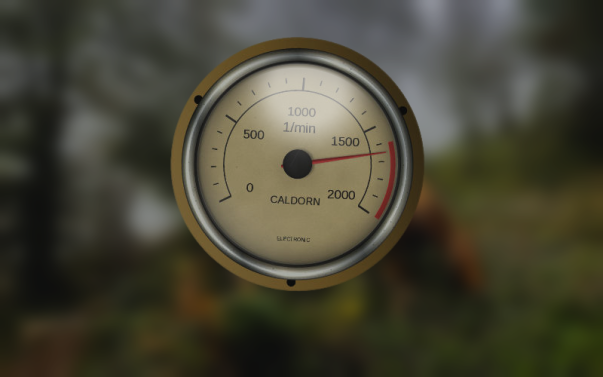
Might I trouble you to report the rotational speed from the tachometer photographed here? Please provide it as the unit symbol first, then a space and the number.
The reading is rpm 1650
